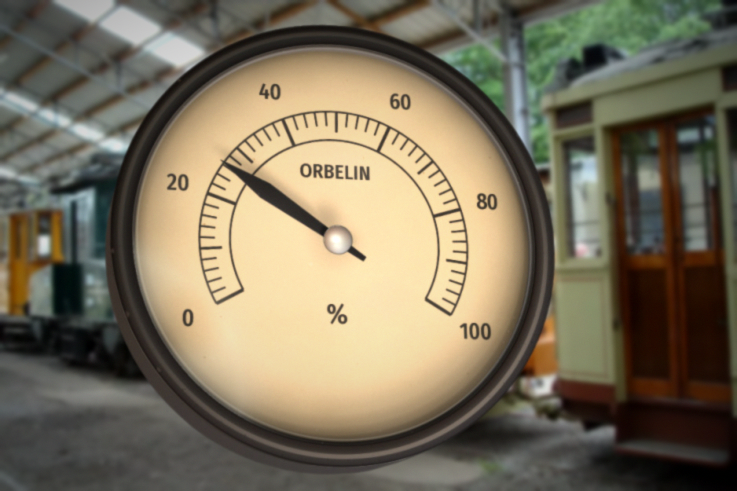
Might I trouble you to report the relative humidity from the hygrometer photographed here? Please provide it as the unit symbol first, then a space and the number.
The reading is % 26
